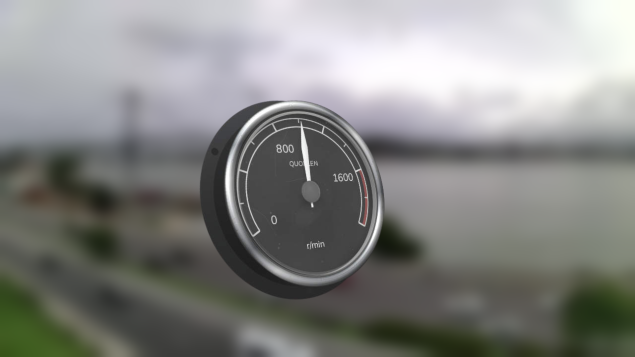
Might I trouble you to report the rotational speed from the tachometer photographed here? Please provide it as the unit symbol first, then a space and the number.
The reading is rpm 1000
